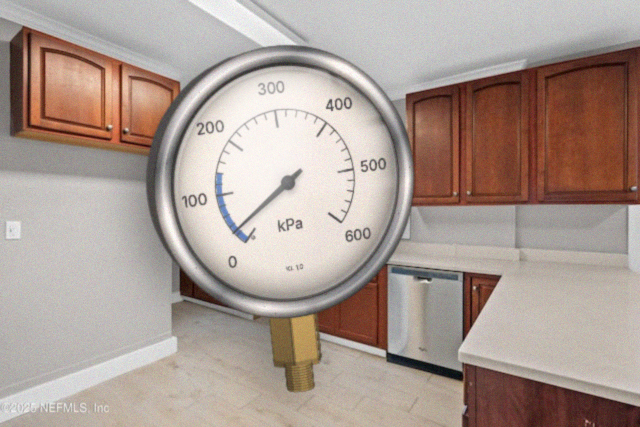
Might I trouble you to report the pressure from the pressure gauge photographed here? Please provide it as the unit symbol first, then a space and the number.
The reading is kPa 30
